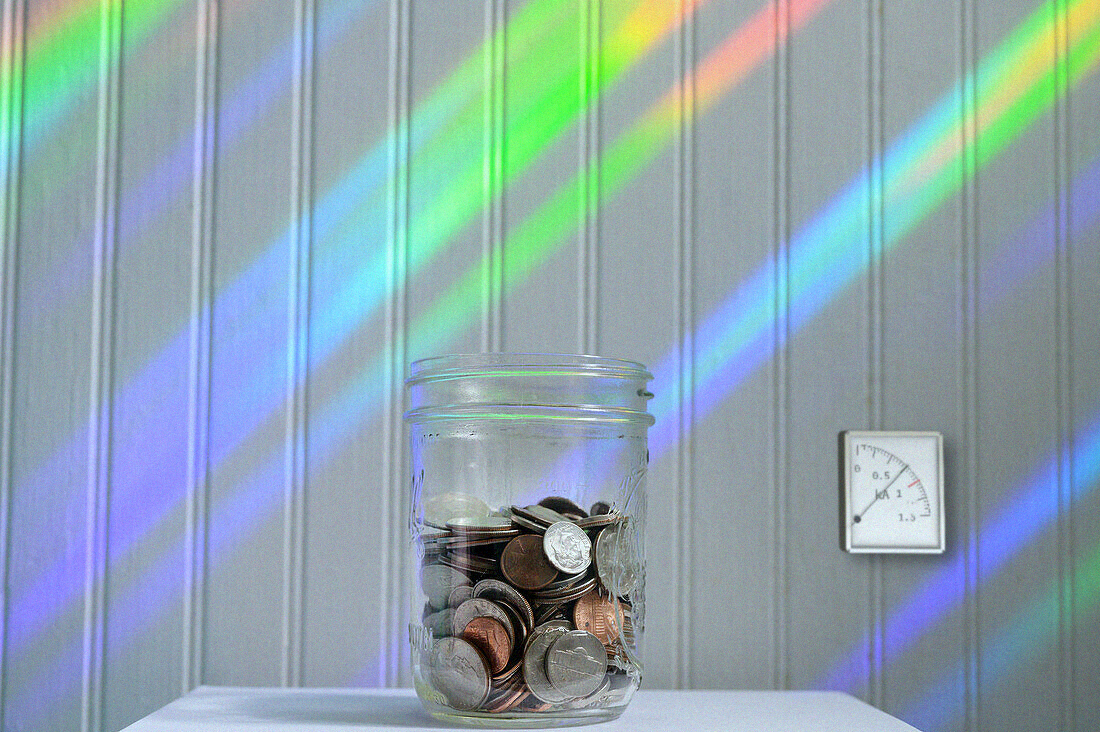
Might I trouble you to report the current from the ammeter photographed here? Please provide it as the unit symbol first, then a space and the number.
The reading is kA 0.75
